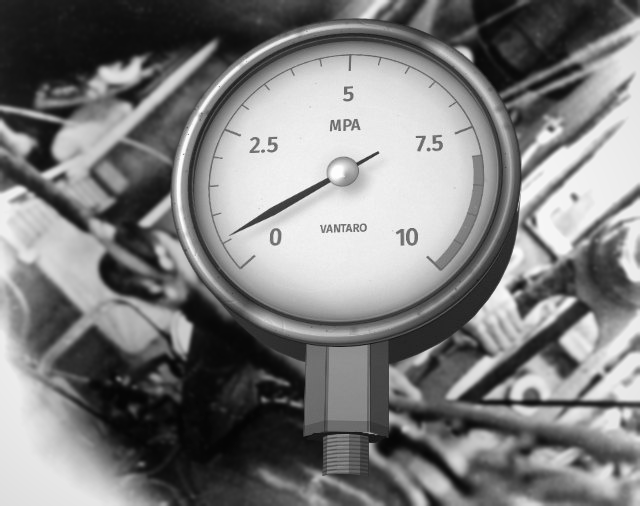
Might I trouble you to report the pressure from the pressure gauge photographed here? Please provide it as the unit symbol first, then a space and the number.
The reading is MPa 0.5
